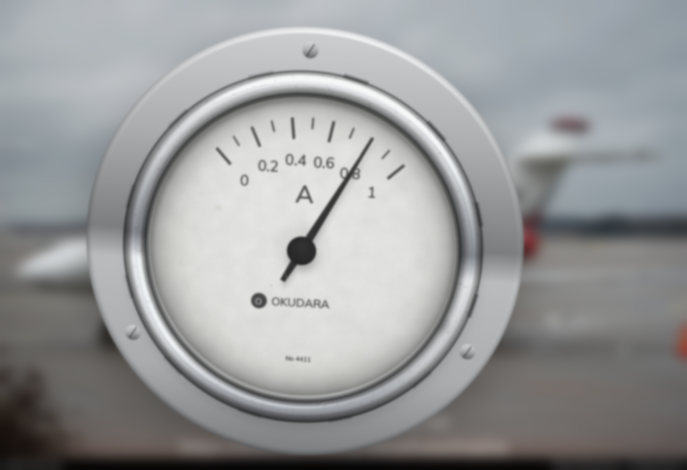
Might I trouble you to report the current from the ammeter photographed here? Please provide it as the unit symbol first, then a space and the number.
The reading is A 0.8
